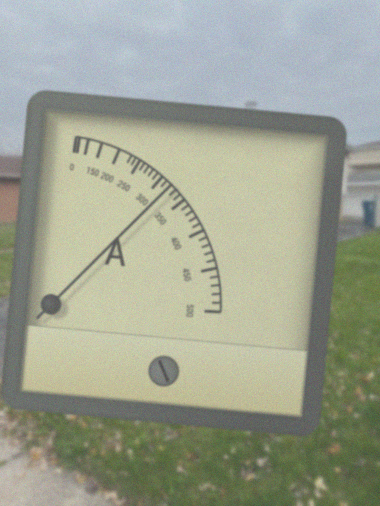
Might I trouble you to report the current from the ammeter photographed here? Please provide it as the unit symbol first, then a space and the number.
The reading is A 320
